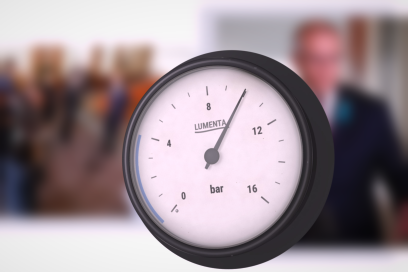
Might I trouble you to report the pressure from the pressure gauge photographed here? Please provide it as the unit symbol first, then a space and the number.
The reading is bar 10
